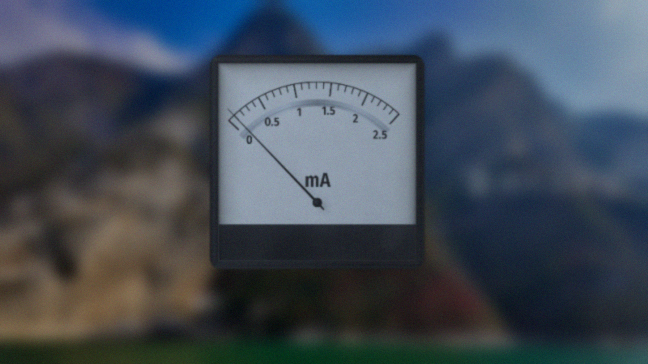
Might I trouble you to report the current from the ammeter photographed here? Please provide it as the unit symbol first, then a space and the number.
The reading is mA 0.1
